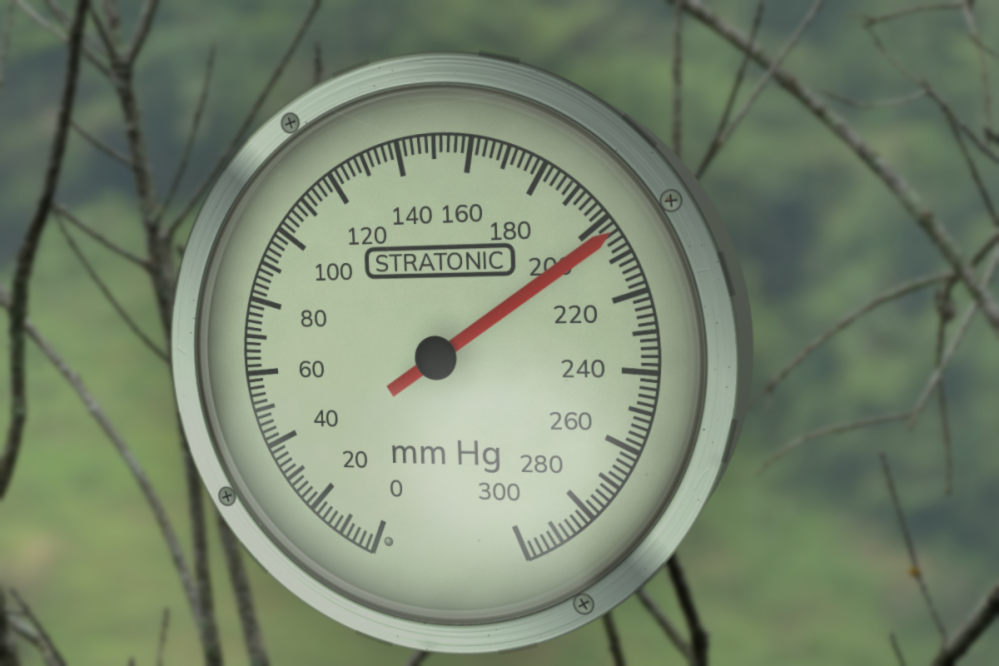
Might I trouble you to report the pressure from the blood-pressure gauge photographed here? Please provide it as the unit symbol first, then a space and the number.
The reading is mmHg 204
